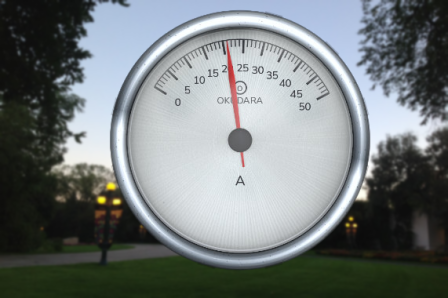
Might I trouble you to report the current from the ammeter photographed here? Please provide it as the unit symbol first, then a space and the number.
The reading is A 21
